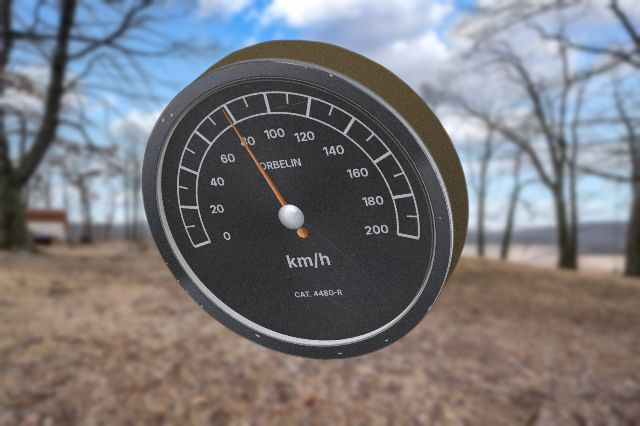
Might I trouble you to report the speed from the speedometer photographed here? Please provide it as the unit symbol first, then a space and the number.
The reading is km/h 80
